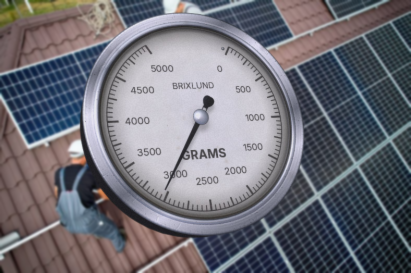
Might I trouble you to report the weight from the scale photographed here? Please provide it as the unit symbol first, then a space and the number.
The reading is g 3050
